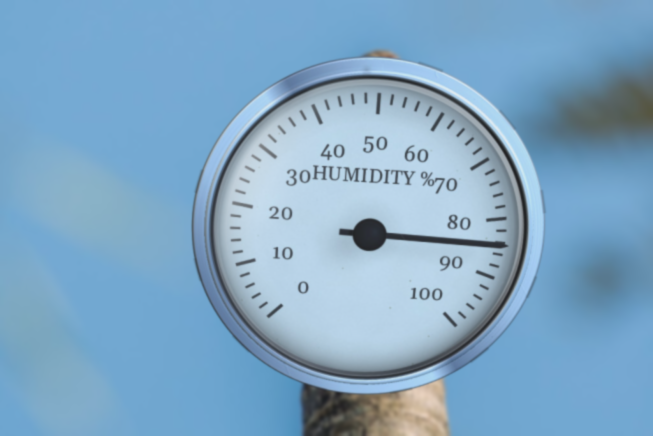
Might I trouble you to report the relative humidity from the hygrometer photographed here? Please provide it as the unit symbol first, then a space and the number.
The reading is % 84
